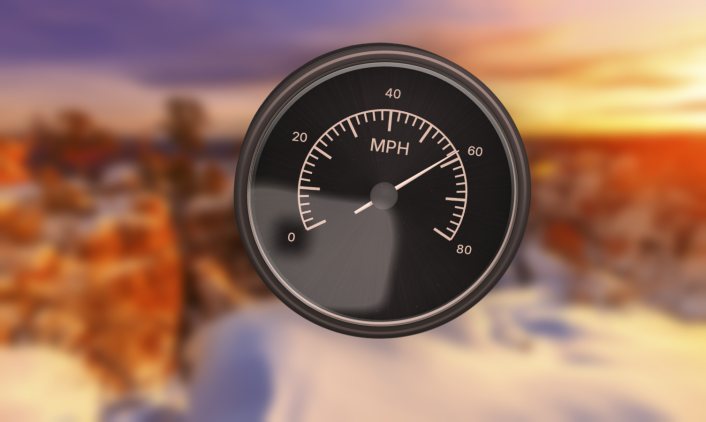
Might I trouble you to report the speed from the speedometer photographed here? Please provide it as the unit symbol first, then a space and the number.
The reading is mph 58
